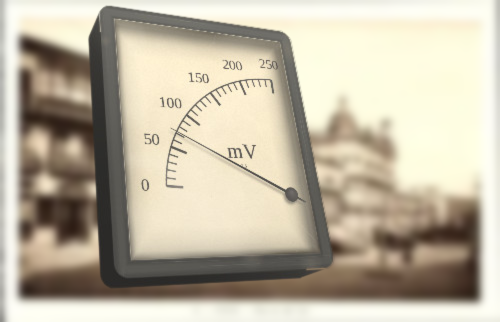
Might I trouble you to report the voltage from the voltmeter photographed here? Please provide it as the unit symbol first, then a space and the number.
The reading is mV 70
